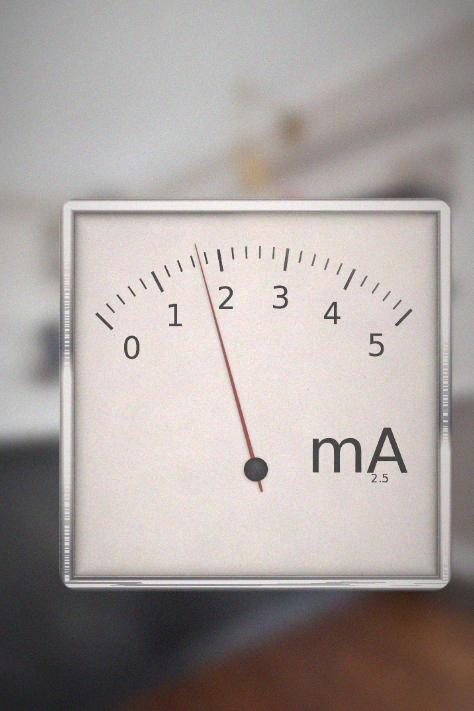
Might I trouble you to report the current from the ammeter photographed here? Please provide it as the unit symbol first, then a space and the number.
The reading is mA 1.7
